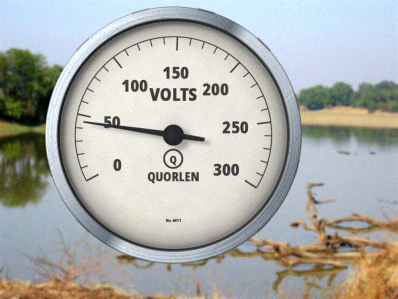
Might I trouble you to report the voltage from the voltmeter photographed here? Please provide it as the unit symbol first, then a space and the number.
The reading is V 45
